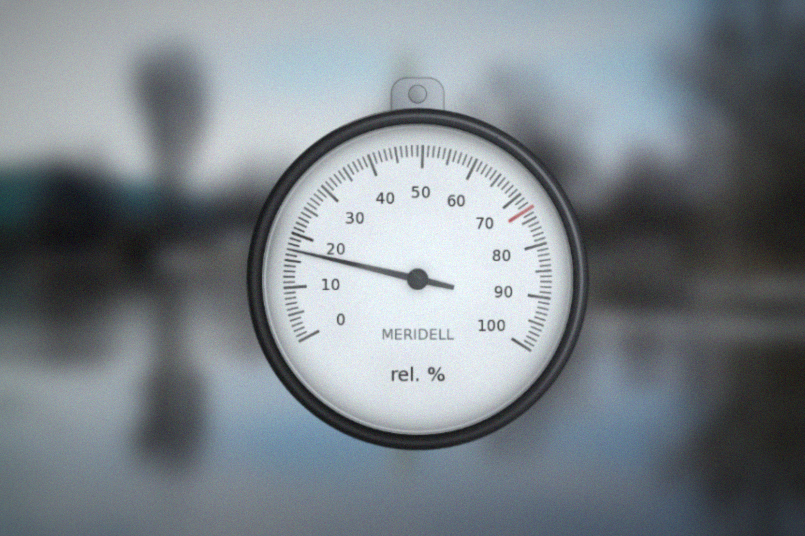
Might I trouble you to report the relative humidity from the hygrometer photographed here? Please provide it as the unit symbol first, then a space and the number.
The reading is % 17
